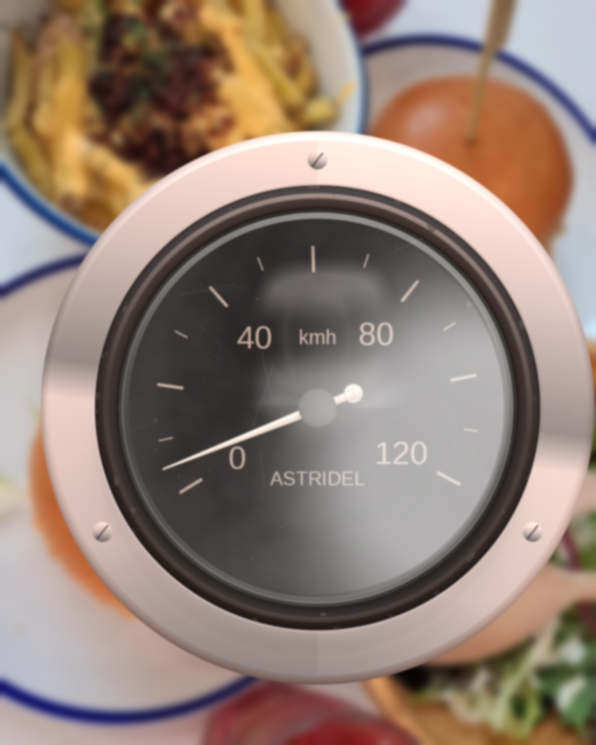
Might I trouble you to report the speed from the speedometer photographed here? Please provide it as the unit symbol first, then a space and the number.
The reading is km/h 5
